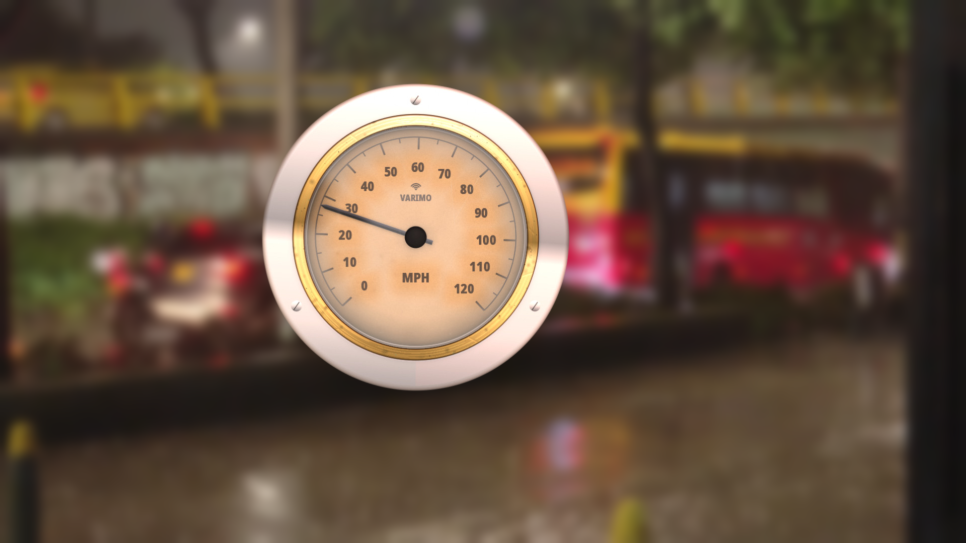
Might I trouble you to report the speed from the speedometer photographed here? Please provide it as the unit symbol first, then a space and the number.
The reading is mph 27.5
